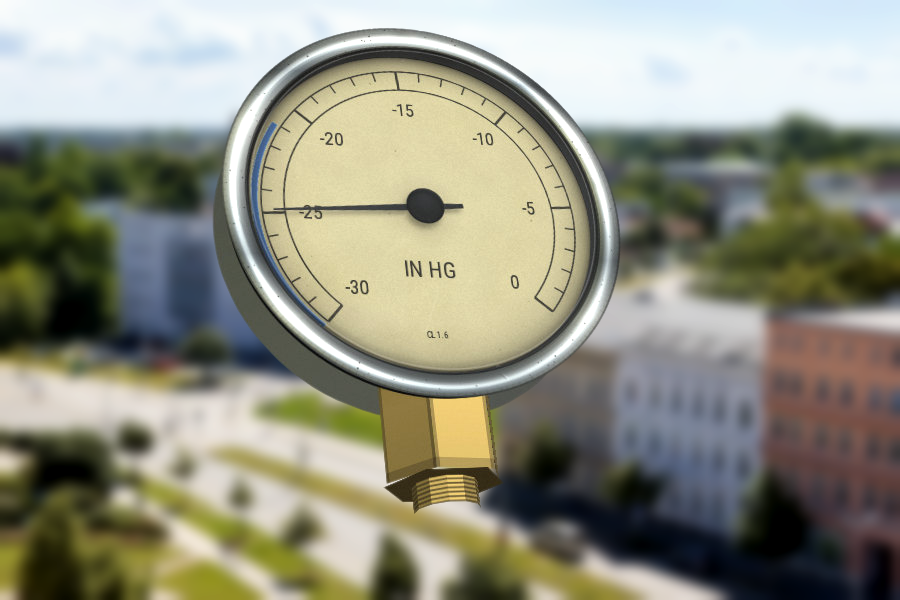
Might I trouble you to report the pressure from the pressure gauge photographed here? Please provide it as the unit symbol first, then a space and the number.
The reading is inHg -25
